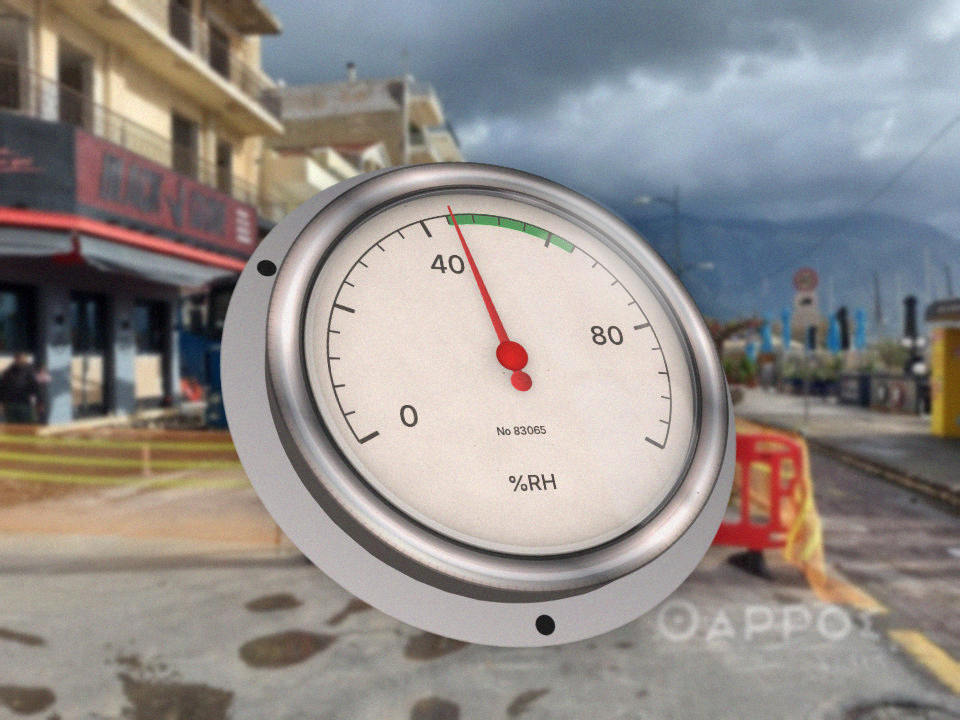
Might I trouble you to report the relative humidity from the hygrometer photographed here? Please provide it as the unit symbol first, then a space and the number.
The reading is % 44
